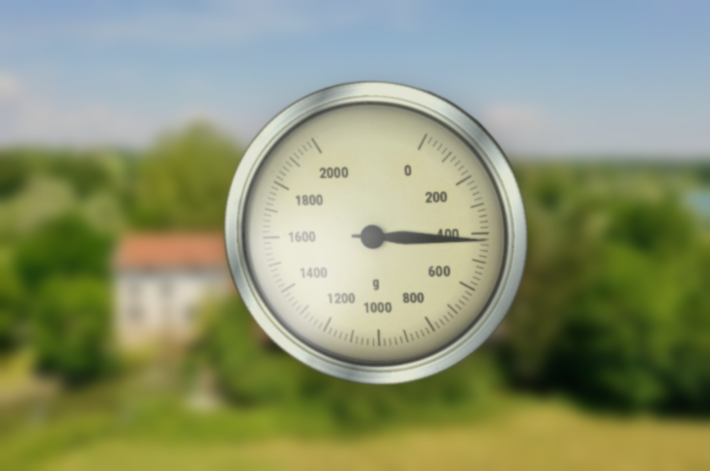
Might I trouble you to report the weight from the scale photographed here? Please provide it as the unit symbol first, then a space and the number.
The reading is g 420
